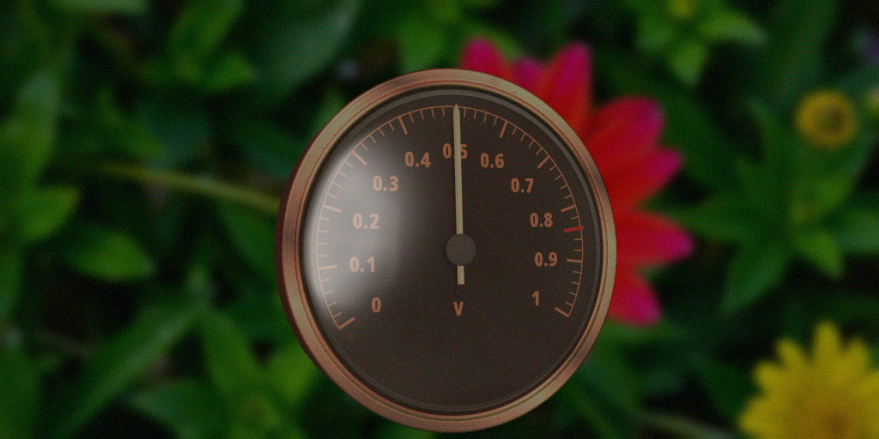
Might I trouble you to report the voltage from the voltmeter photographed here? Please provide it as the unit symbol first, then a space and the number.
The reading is V 0.5
